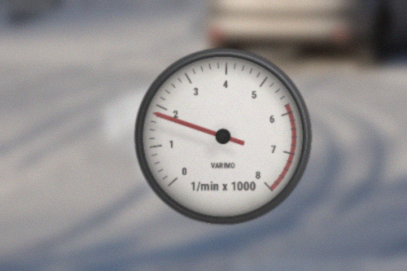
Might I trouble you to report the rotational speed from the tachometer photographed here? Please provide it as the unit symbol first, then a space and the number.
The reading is rpm 1800
